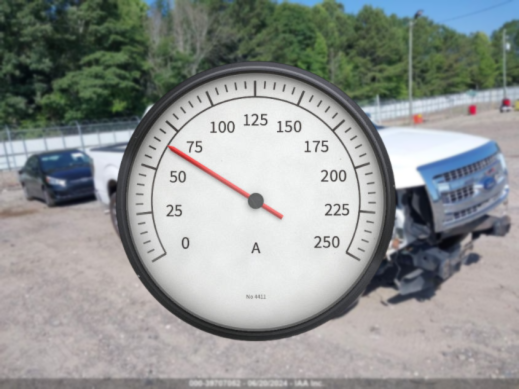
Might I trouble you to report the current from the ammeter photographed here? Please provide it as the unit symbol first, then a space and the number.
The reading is A 65
